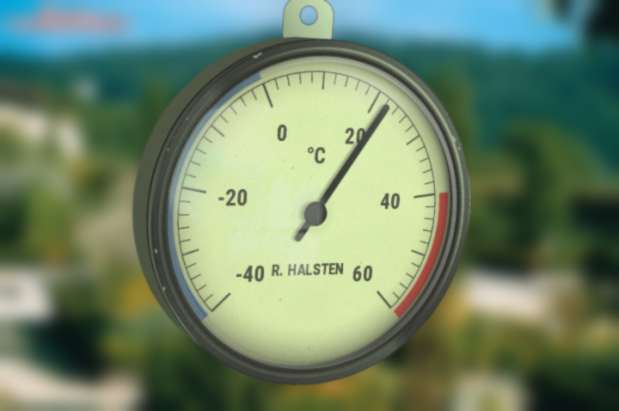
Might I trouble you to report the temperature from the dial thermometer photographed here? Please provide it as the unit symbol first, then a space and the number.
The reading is °C 22
